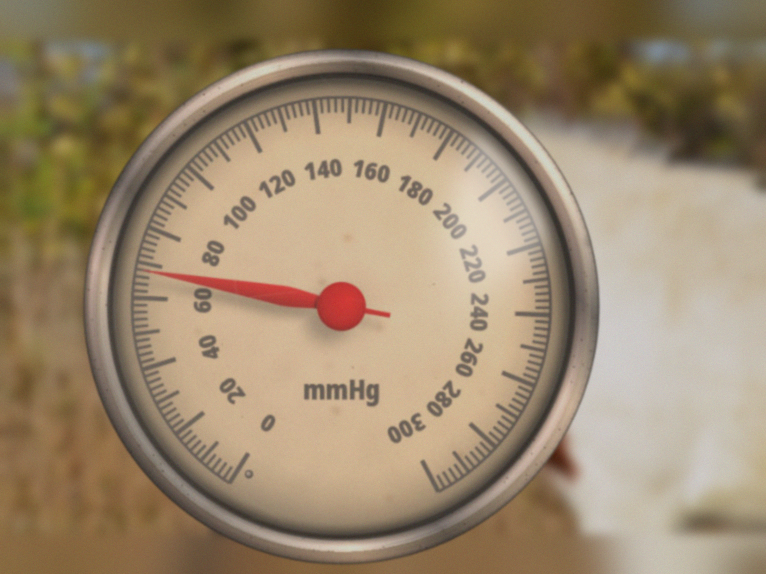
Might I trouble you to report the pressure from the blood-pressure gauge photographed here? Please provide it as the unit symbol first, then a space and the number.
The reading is mmHg 68
